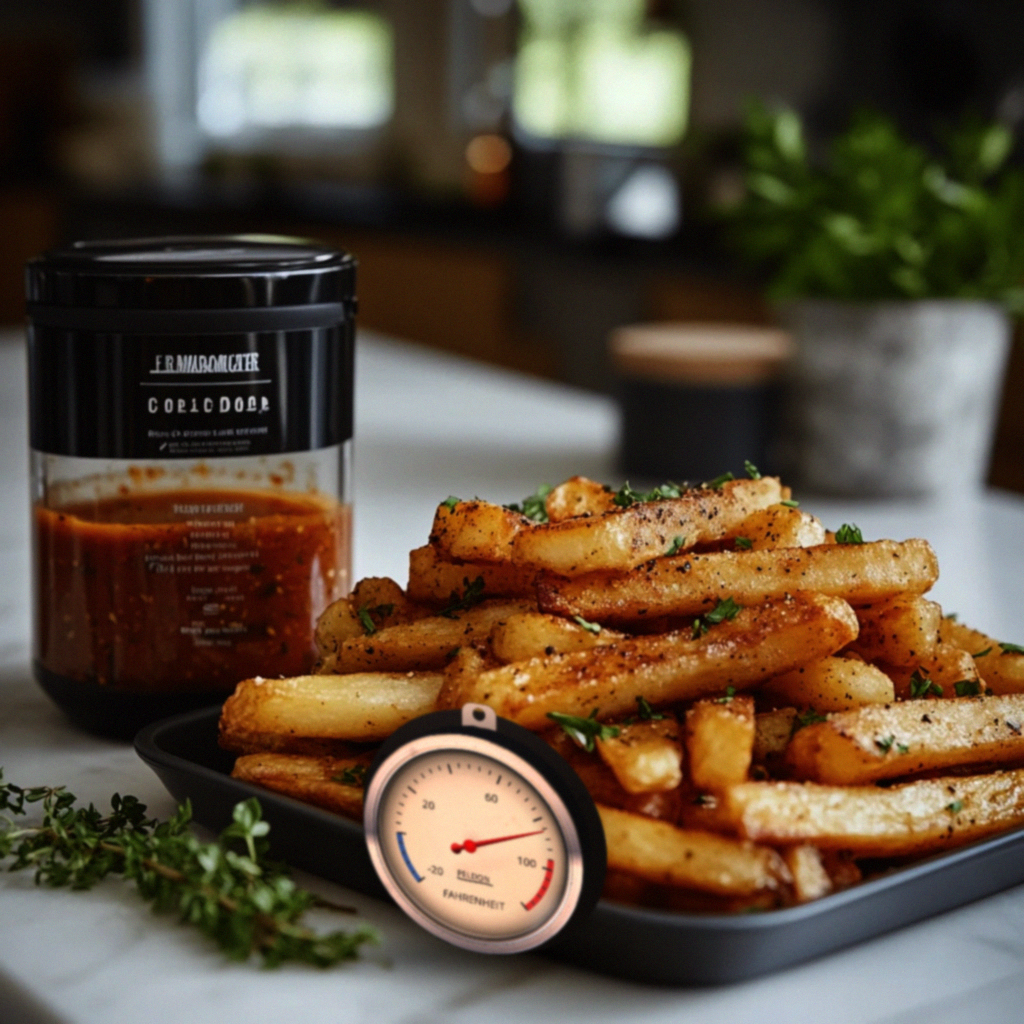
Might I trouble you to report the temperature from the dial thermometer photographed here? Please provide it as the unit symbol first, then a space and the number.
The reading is °F 84
